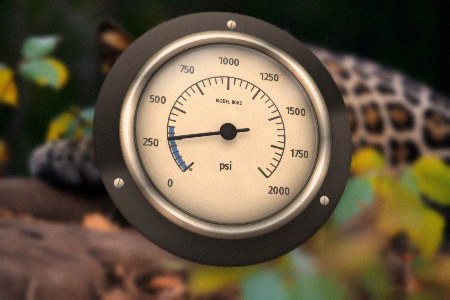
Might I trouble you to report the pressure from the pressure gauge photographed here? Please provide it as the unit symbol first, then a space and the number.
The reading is psi 250
